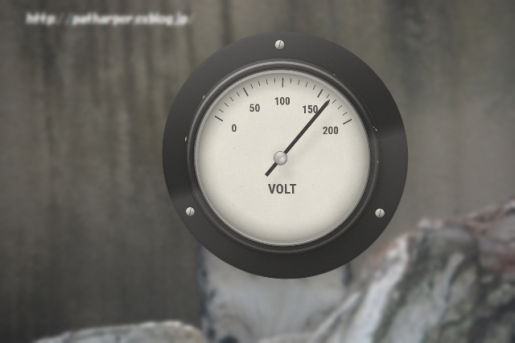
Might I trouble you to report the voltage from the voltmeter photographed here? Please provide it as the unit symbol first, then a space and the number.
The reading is V 165
